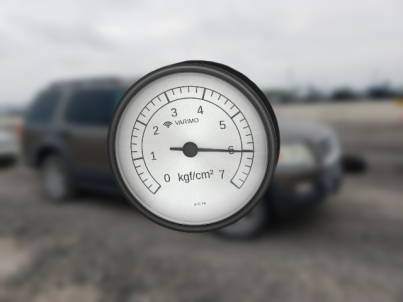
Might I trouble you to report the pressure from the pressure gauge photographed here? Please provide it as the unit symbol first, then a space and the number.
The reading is kg/cm² 6
